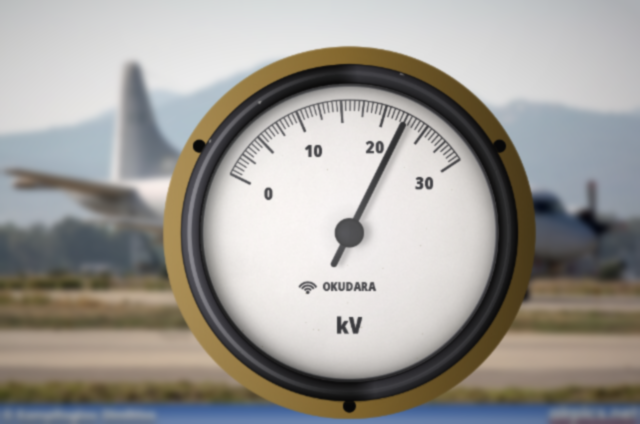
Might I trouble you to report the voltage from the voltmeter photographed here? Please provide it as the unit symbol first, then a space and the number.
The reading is kV 22.5
